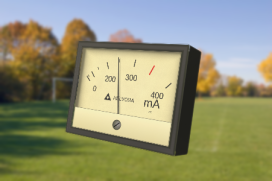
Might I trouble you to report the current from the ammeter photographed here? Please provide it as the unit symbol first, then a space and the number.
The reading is mA 250
